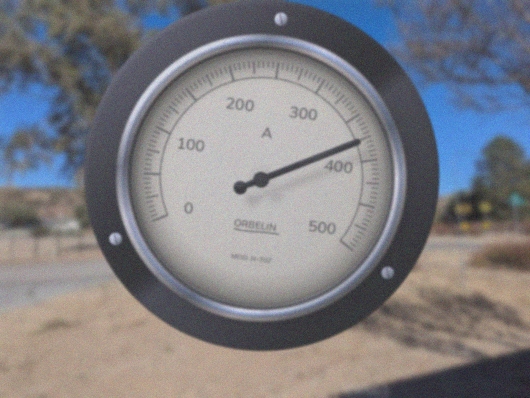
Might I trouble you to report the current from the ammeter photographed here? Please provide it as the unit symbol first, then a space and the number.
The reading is A 375
